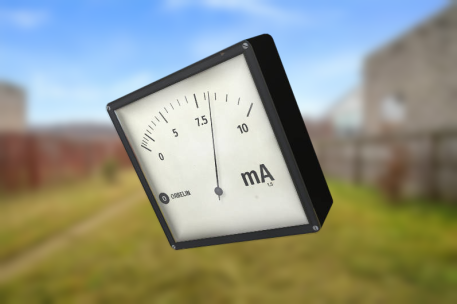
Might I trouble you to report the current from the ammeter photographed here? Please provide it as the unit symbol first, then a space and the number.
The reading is mA 8.25
